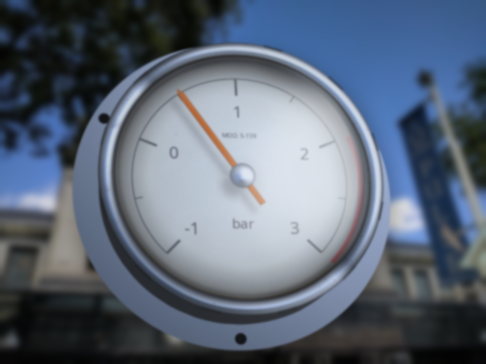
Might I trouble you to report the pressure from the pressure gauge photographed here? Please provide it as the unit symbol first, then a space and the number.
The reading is bar 0.5
